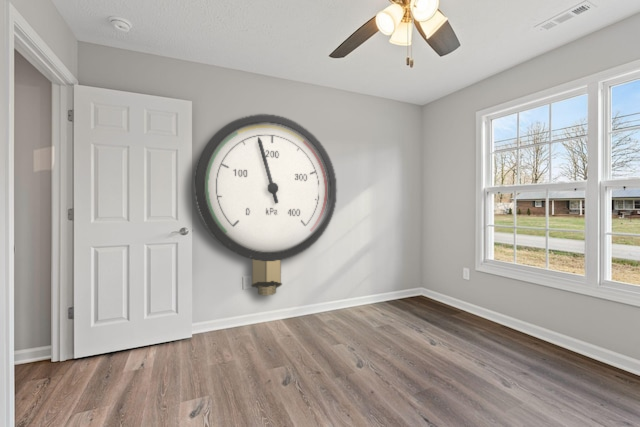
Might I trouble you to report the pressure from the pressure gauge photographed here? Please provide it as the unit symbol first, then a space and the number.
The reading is kPa 175
